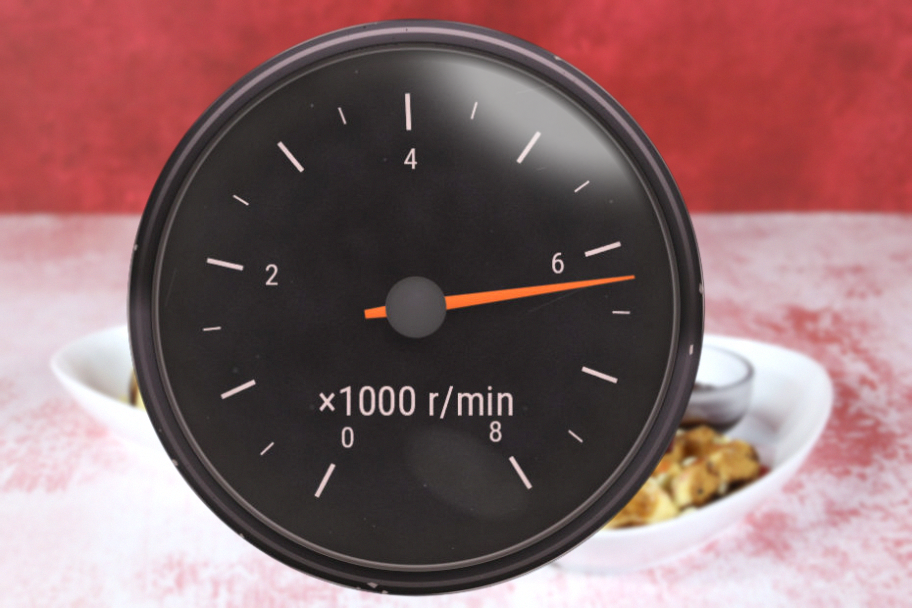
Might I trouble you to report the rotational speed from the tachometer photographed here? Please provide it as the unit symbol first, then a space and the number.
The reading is rpm 6250
